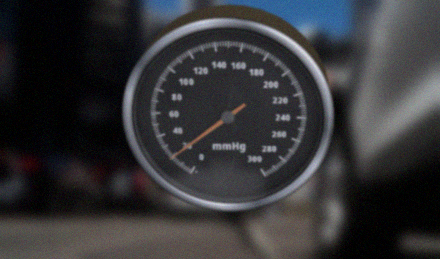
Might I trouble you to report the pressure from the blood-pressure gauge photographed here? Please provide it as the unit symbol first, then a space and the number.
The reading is mmHg 20
